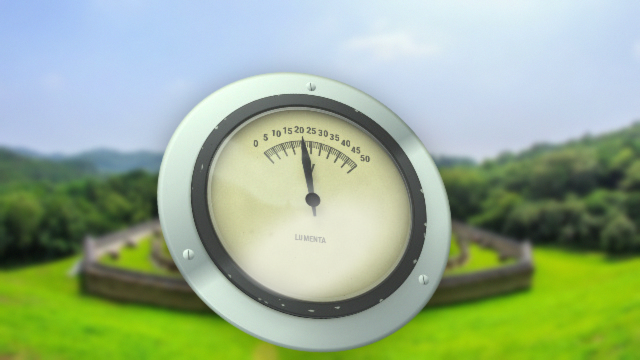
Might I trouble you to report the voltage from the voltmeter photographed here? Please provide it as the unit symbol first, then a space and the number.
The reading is V 20
